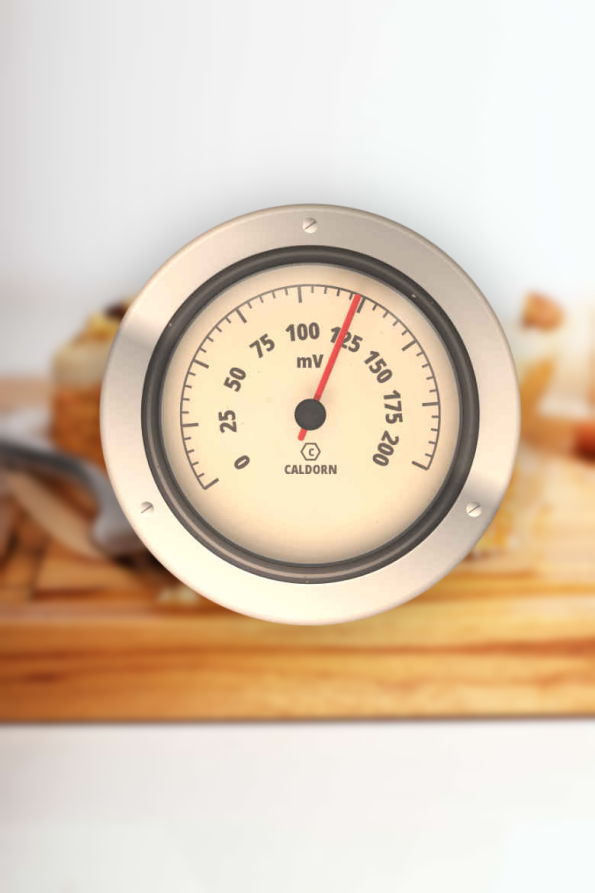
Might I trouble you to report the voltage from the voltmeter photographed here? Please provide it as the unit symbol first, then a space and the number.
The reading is mV 122.5
